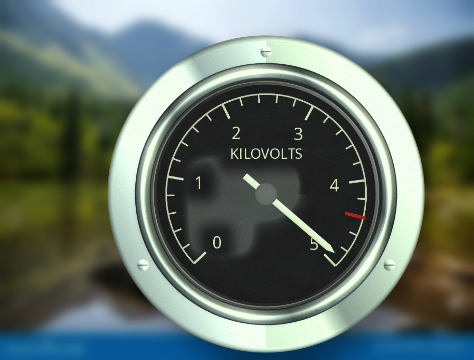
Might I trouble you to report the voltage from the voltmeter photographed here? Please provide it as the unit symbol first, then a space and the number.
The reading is kV 4.9
